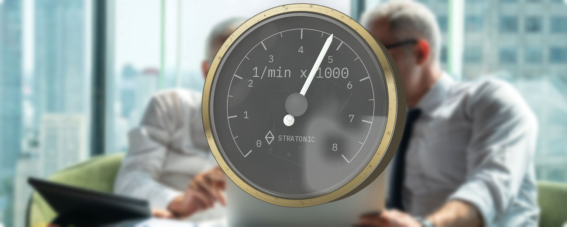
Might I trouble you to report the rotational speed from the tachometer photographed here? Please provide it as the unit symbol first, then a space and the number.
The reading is rpm 4750
